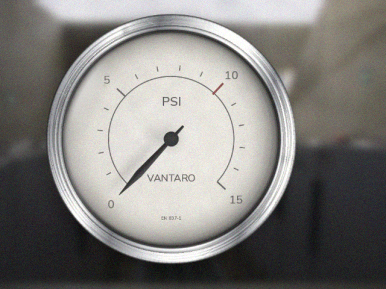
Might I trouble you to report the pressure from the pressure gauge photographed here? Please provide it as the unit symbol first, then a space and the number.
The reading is psi 0
